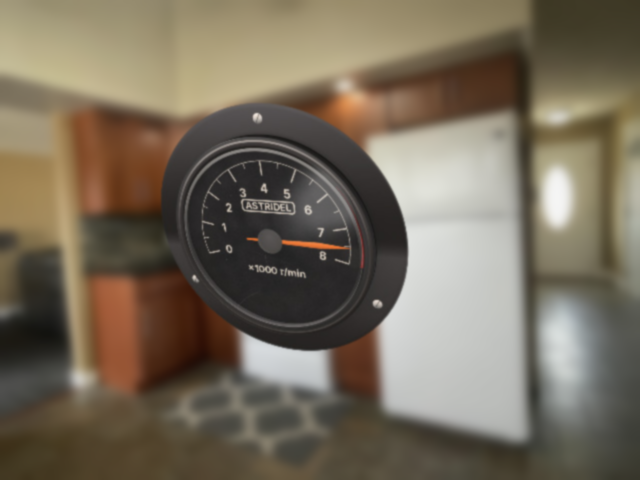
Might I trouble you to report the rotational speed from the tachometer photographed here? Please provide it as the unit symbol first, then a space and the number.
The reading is rpm 7500
